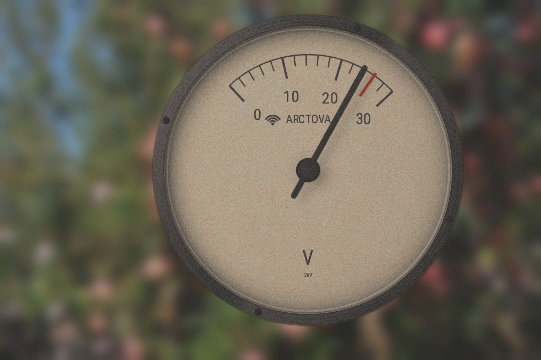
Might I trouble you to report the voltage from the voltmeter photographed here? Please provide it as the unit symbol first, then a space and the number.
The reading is V 24
